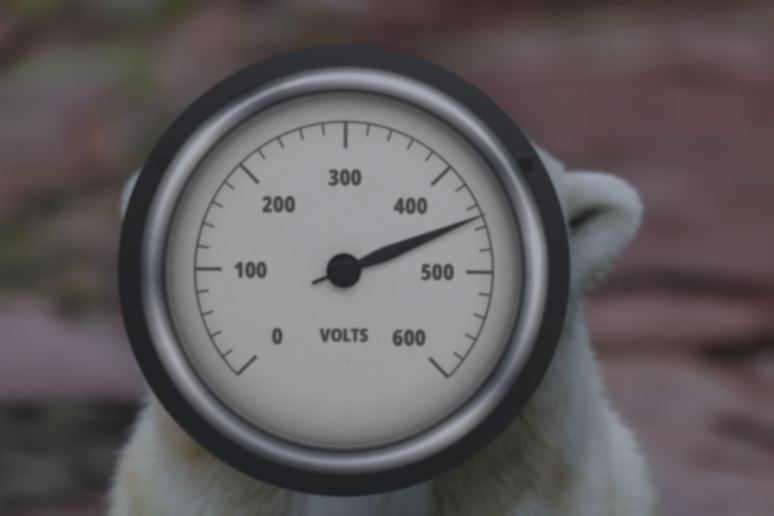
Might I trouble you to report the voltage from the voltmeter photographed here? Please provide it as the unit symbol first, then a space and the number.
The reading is V 450
